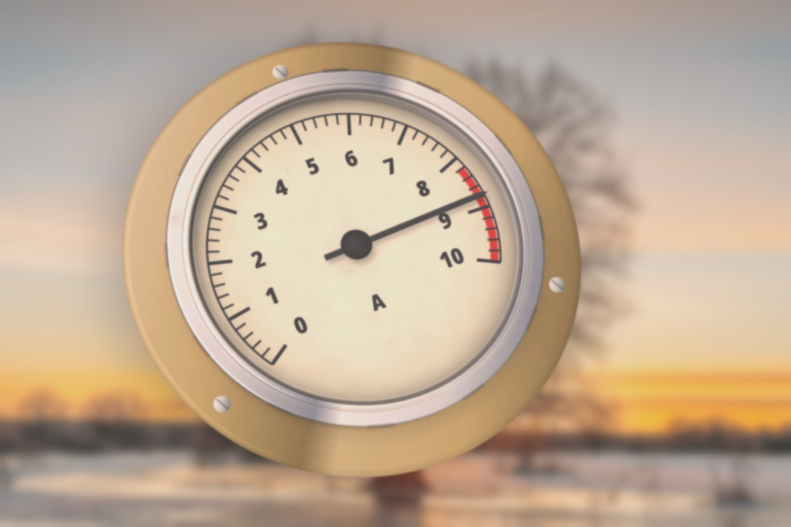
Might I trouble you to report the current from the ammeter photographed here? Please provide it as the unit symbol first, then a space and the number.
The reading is A 8.8
